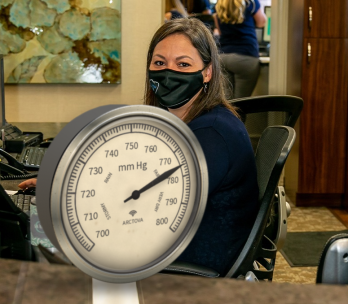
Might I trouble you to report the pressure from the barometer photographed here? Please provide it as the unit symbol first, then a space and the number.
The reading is mmHg 775
